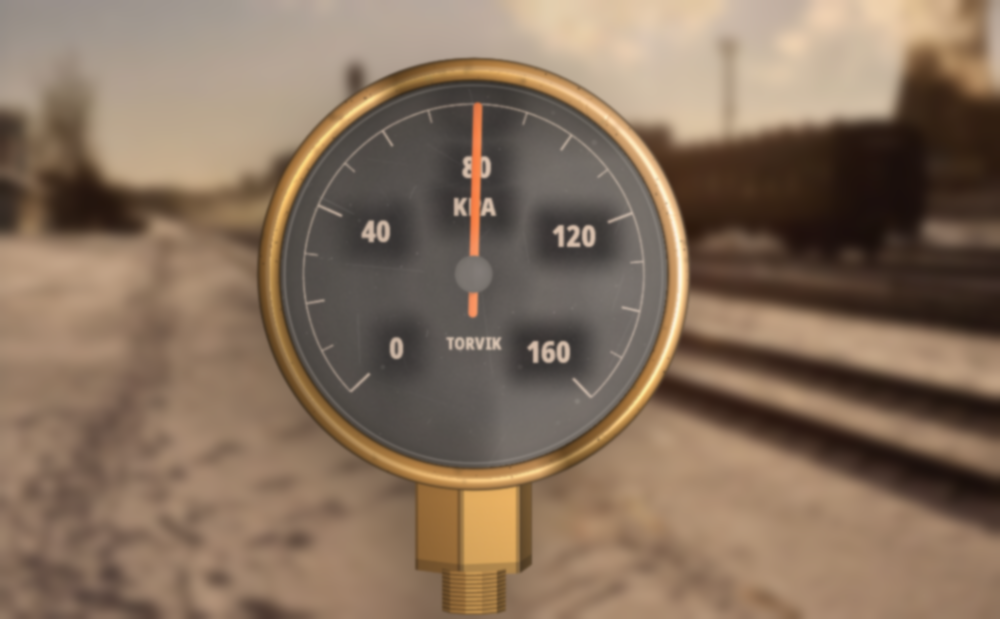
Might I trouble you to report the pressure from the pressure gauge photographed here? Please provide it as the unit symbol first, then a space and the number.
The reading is kPa 80
